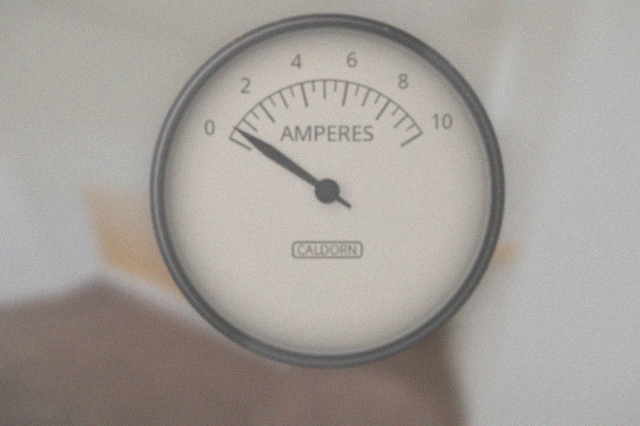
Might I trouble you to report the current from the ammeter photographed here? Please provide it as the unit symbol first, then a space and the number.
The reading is A 0.5
